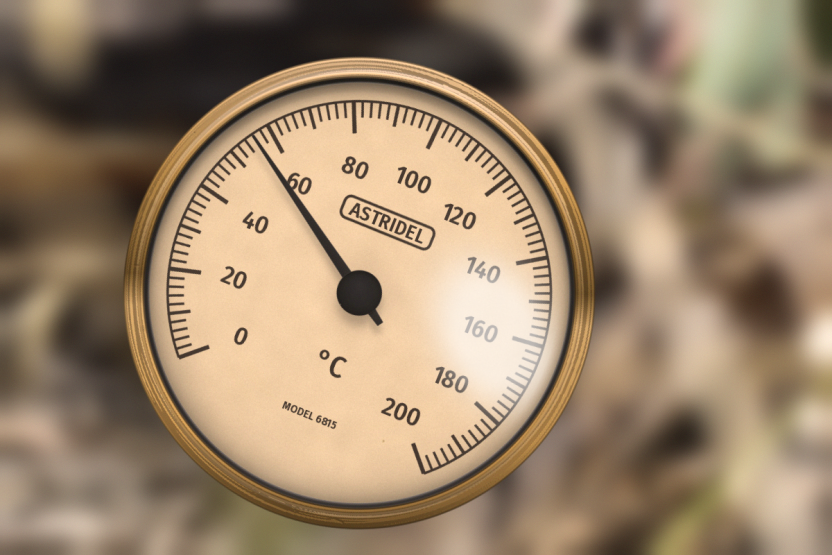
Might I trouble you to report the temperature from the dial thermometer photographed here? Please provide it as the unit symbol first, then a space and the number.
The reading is °C 56
